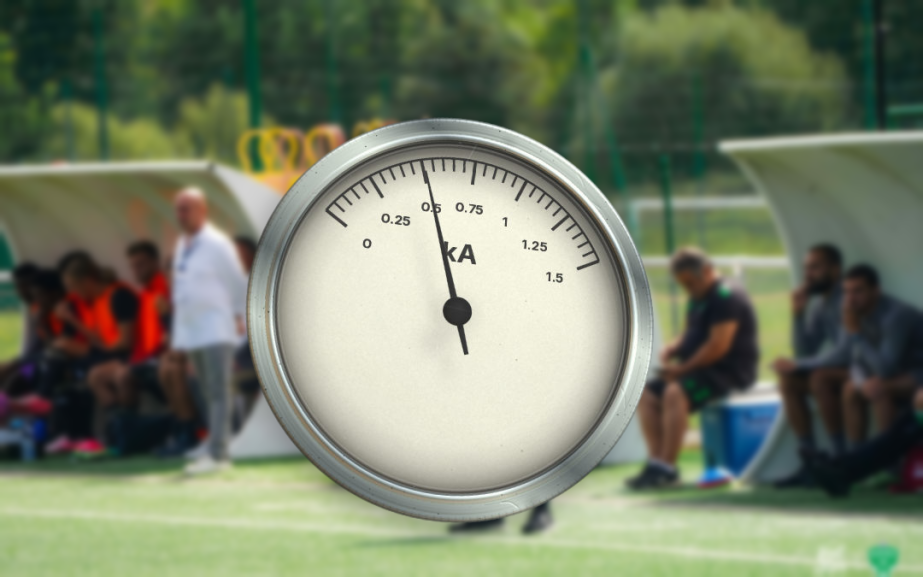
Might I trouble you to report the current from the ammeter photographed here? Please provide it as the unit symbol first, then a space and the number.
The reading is kA 0.5
